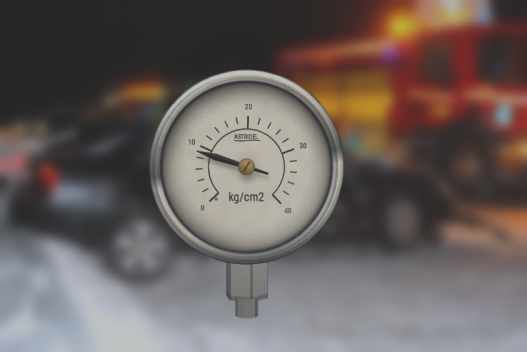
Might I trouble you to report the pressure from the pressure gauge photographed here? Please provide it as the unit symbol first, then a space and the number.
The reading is kg/cm² 9
